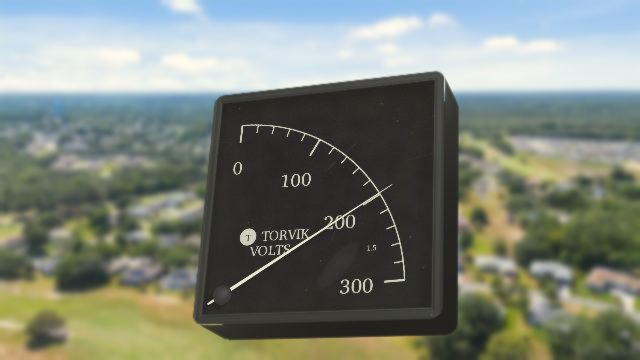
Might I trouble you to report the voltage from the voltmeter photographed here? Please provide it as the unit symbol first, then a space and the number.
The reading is V 200
